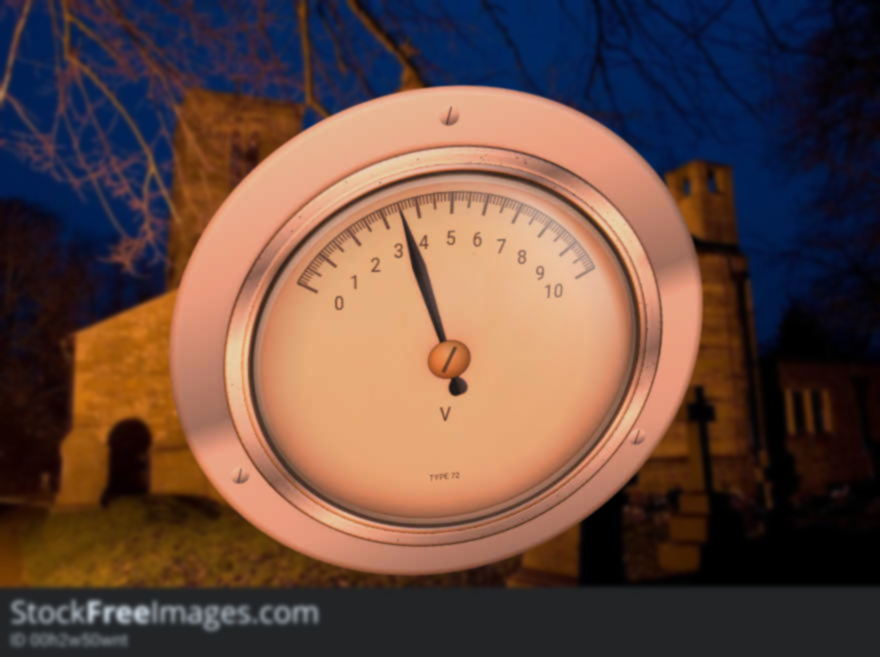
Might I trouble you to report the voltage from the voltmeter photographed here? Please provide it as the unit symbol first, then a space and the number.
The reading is V 3.5
